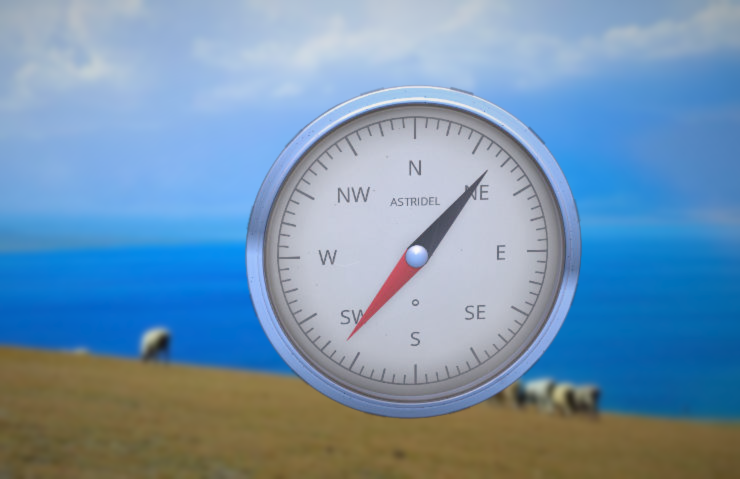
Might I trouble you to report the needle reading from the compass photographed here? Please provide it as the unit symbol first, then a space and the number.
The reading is ° 220
